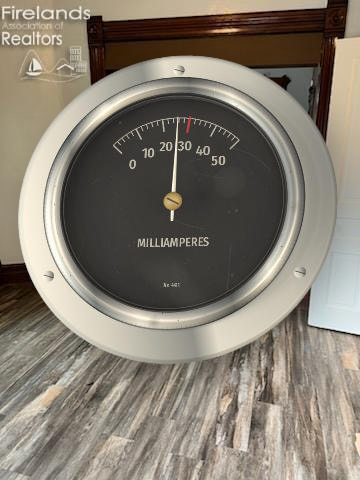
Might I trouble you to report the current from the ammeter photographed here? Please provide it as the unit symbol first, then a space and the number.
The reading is mA 26
